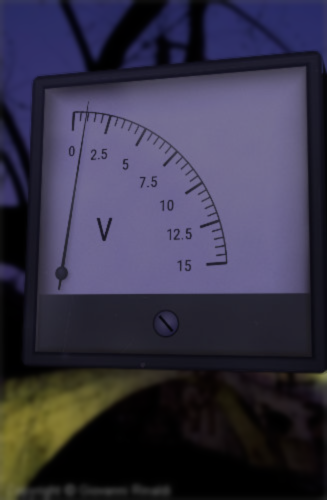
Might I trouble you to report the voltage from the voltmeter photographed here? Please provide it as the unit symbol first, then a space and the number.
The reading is V 1
